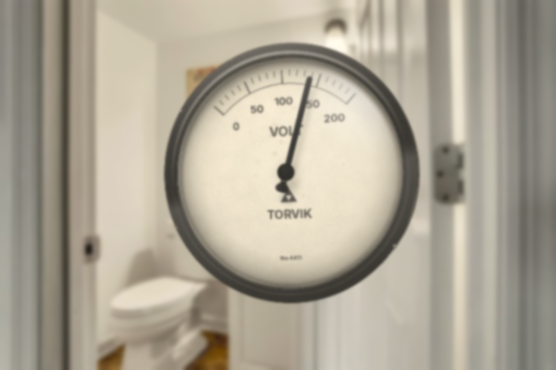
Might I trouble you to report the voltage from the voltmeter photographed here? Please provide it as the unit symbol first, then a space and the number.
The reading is V 140
